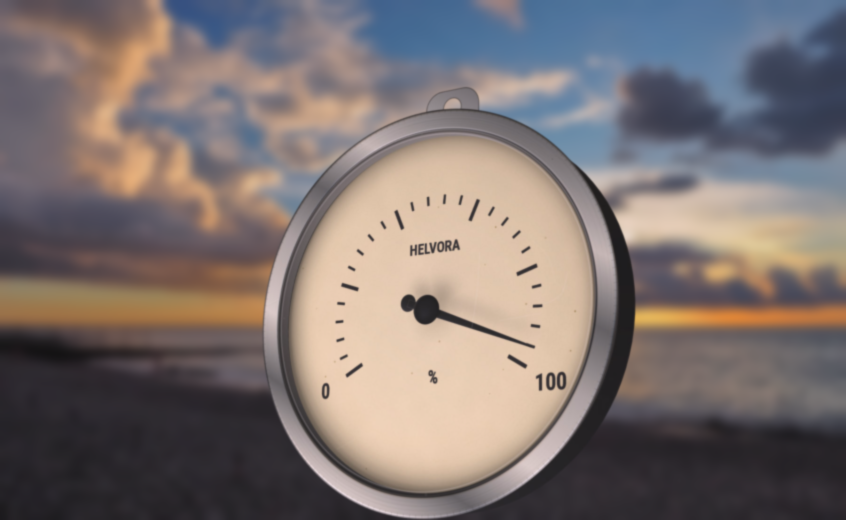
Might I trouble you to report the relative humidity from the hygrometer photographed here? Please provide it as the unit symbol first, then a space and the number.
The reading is % 96
